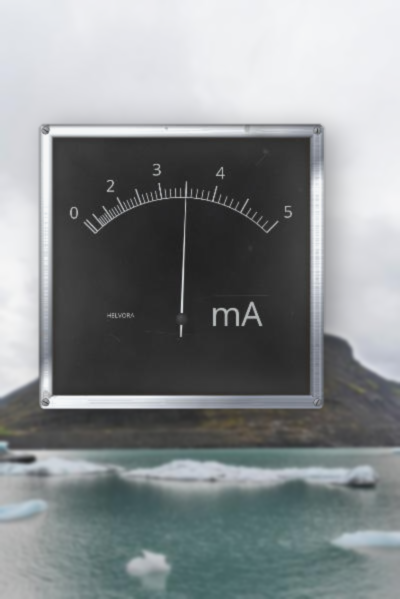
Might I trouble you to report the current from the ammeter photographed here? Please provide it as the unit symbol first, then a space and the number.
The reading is mA 3.5
